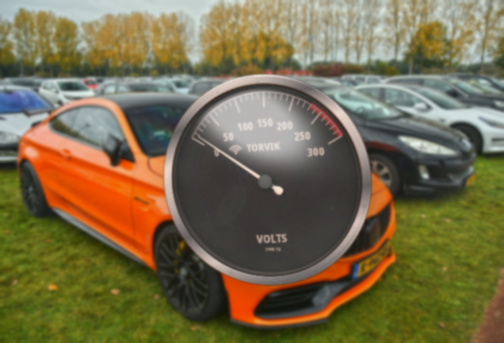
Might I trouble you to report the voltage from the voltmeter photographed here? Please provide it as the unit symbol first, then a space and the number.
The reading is V 10
